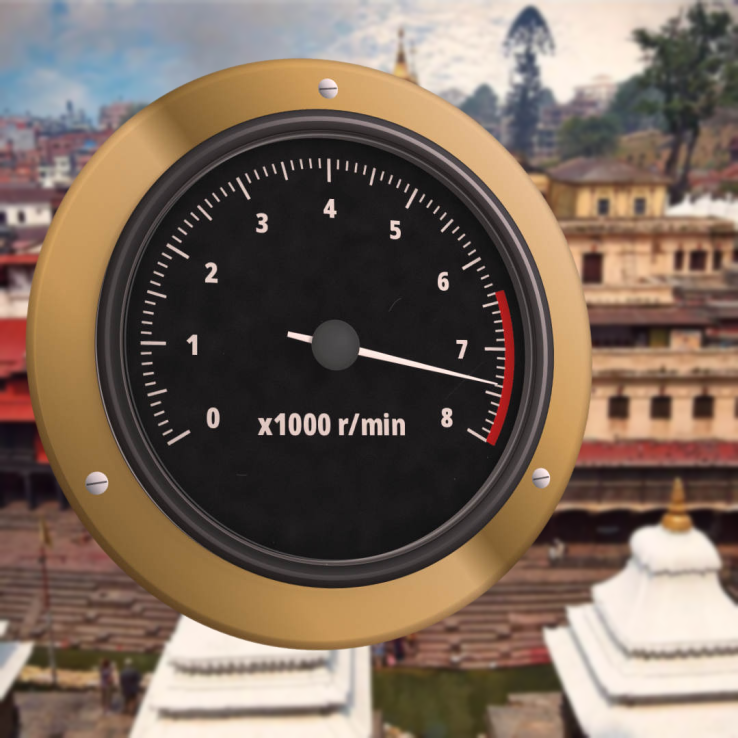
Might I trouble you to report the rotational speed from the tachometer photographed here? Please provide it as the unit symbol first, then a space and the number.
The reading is rpm 7400
